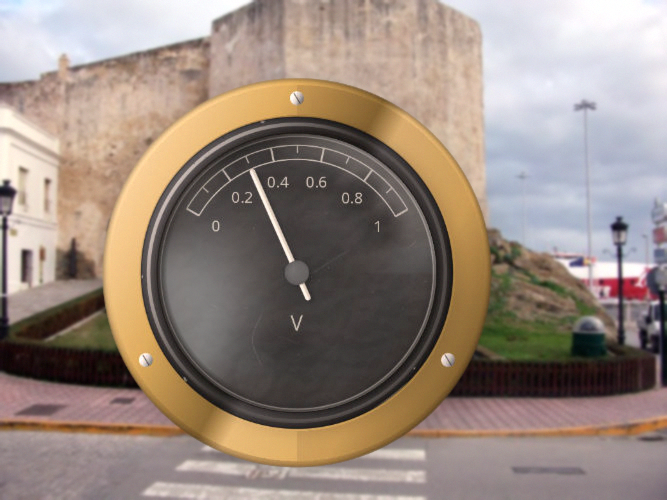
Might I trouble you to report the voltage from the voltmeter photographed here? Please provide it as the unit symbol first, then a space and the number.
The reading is V 0.3
